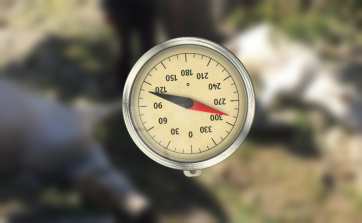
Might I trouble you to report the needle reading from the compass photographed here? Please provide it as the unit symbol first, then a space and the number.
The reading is ° 290
